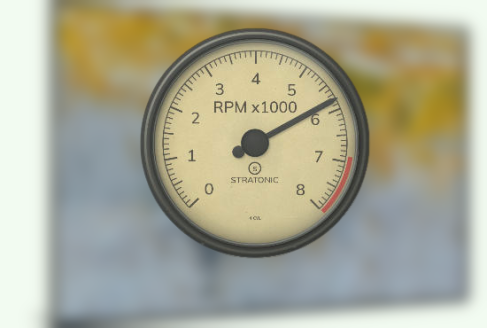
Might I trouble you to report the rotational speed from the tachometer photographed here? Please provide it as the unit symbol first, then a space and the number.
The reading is rpm 5800
